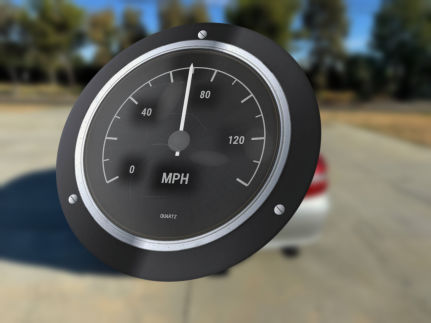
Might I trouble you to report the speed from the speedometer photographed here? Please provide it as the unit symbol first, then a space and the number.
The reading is mph 70
